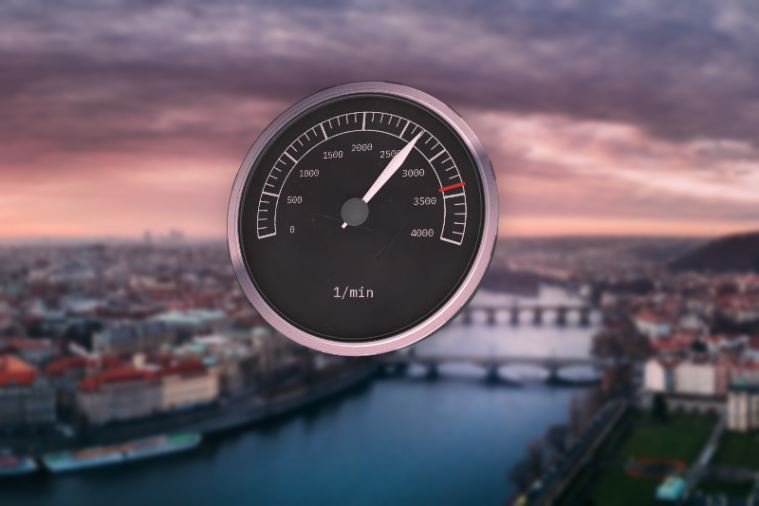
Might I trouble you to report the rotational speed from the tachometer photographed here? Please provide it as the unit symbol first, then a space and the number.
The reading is rpm 2700
